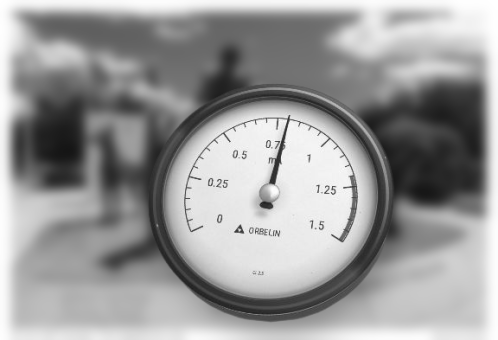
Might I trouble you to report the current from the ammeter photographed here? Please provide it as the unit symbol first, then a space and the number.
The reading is mA 0.8
